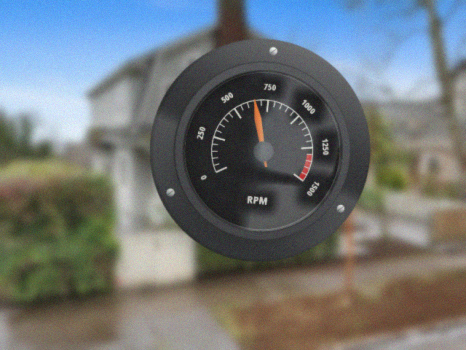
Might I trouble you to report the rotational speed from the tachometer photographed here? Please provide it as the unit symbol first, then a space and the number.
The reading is rpm 650
